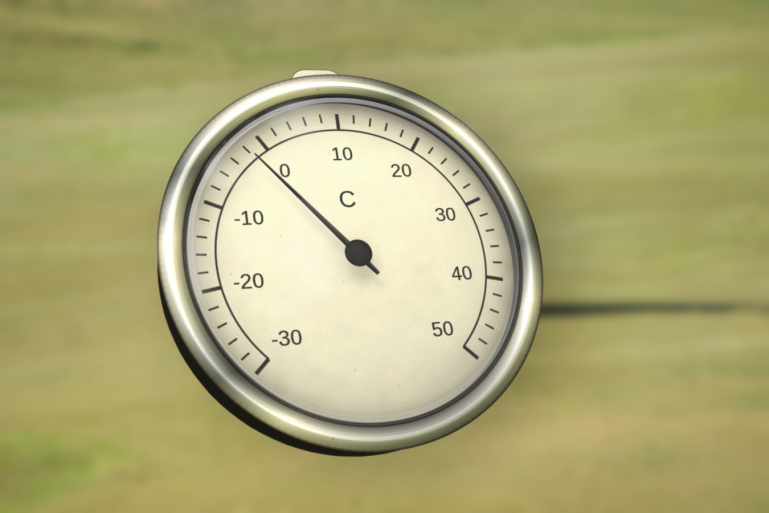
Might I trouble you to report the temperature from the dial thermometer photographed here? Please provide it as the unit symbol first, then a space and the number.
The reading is °C -2
